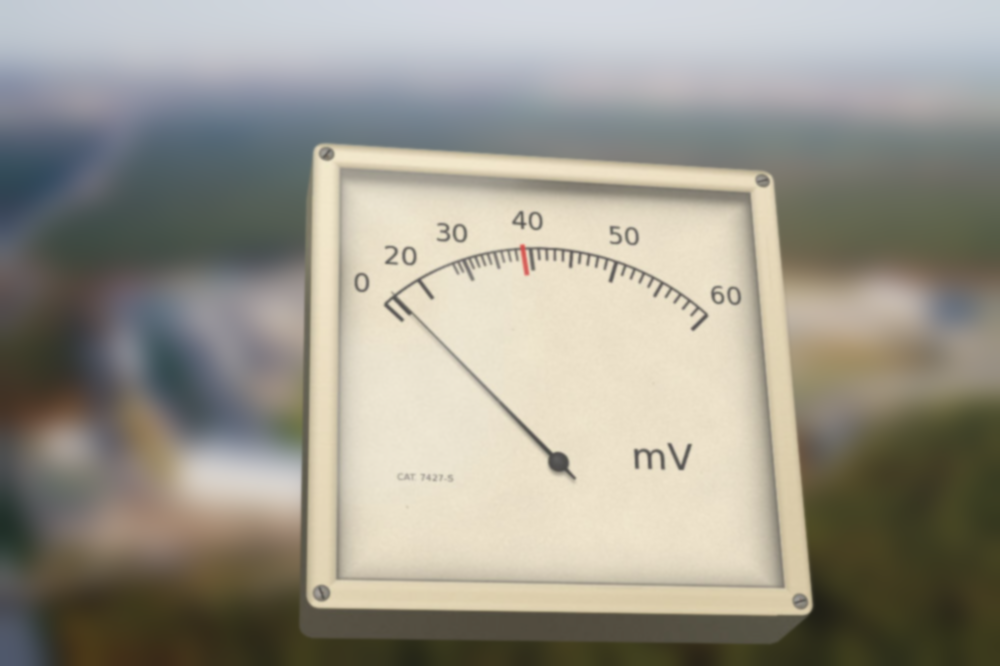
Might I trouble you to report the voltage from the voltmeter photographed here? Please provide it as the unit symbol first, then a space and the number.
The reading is mV 10
